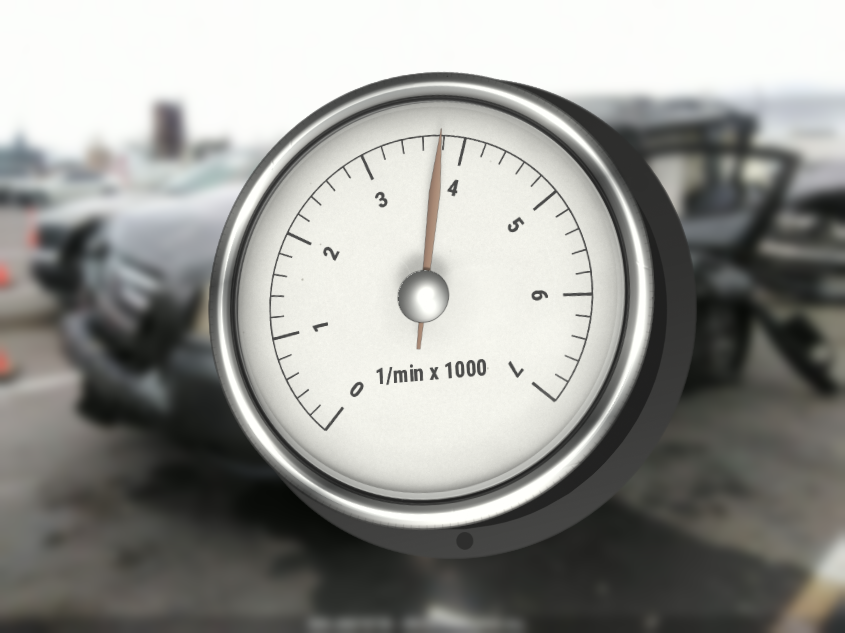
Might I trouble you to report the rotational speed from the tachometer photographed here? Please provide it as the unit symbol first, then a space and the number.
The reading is rpm 3800
